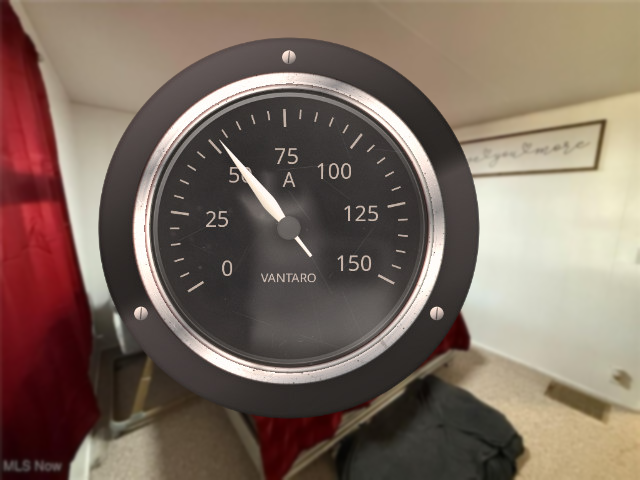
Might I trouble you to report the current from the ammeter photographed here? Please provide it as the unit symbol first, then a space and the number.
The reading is A 52.5
